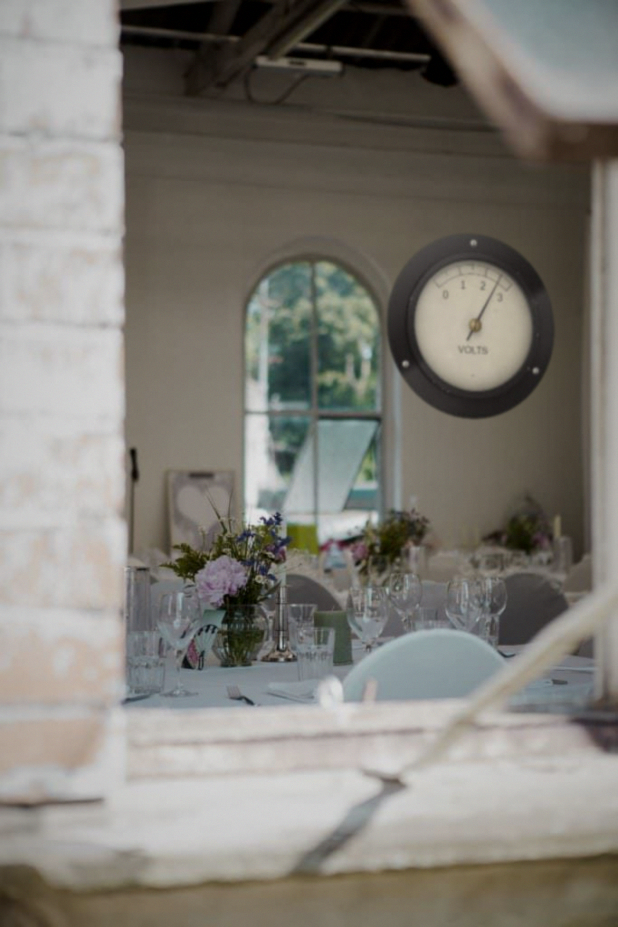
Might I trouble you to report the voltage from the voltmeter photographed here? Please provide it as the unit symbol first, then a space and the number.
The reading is V 2.5
